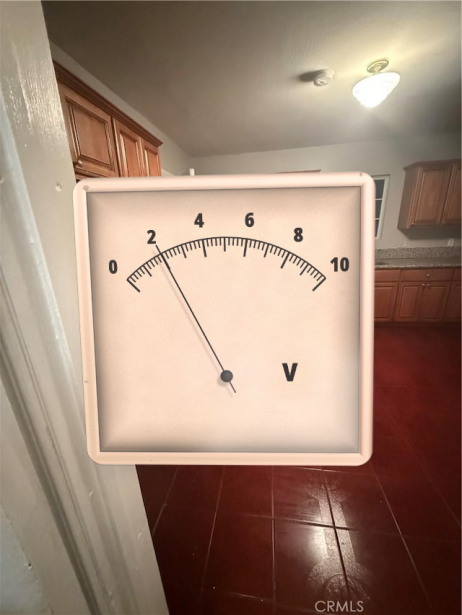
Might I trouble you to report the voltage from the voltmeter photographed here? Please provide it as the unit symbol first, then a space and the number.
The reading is V 2
